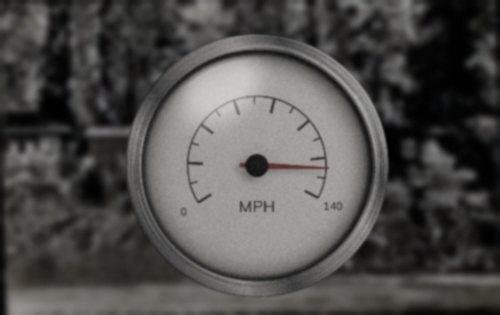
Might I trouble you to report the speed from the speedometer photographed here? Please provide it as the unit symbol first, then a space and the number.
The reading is mph 125
